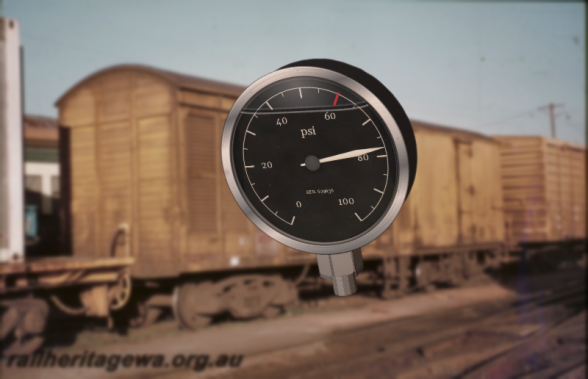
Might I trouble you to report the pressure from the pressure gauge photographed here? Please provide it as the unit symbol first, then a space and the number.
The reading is psi 77.5
